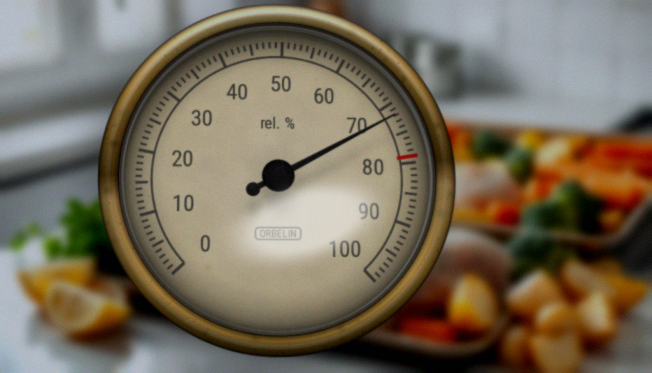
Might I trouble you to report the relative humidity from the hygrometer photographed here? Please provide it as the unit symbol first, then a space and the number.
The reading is % 72
